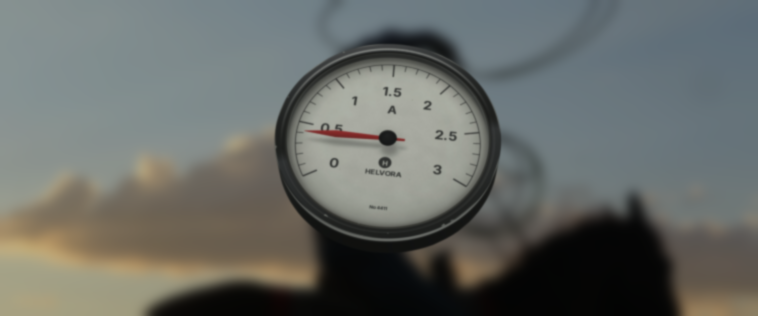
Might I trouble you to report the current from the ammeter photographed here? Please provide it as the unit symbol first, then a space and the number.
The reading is A 0.4
